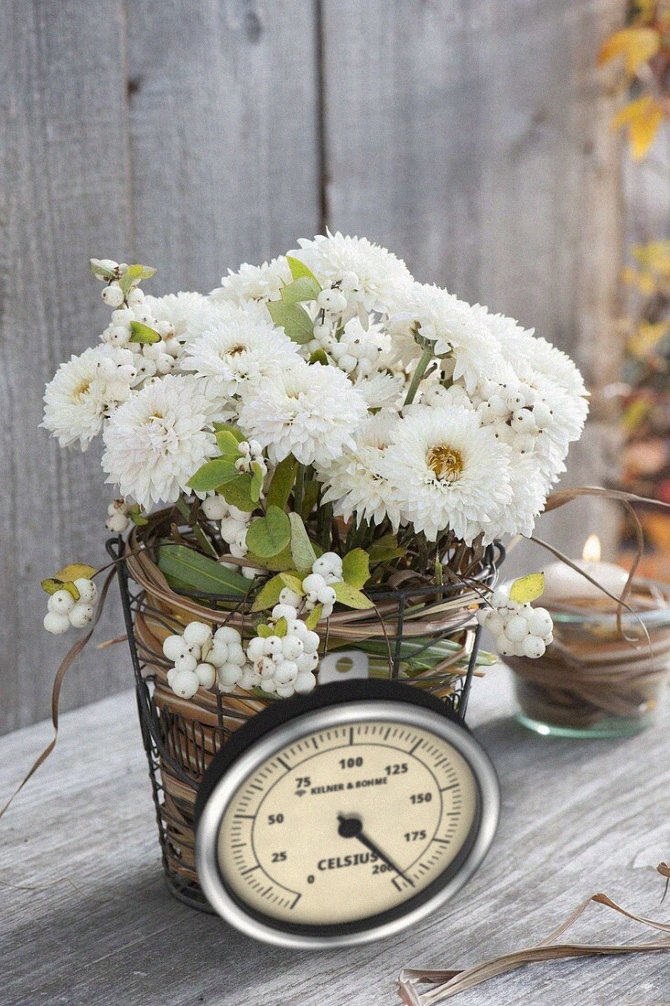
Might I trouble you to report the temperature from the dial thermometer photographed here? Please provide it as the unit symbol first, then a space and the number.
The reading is °C 195
